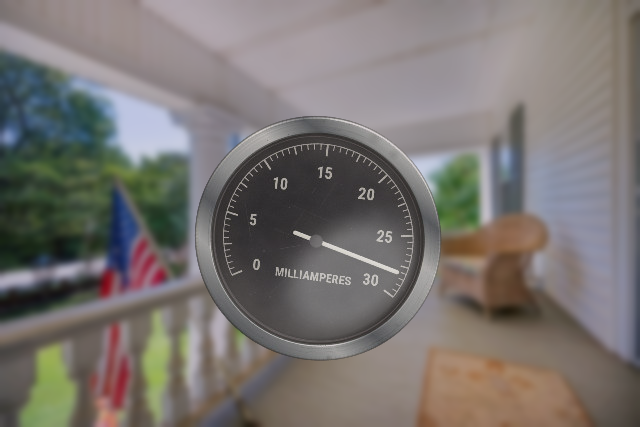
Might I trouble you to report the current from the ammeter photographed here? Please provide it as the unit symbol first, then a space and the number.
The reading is mA 28
